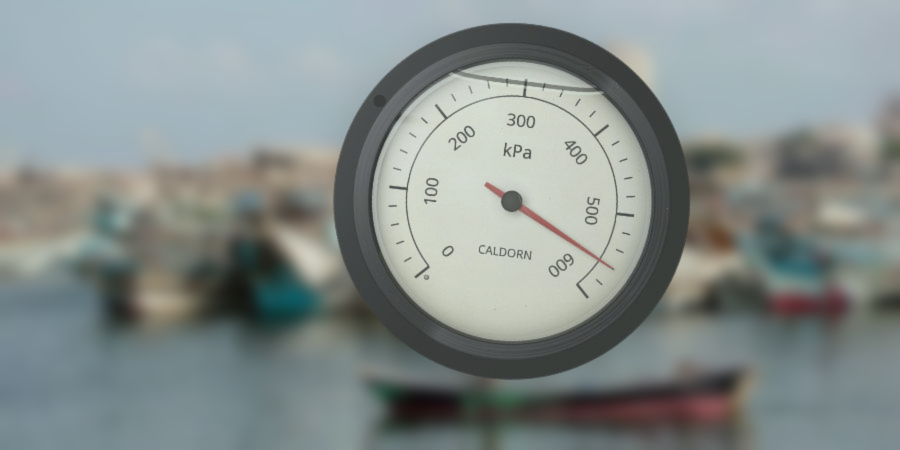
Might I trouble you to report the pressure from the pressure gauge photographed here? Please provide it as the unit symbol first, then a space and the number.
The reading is kPa 560
